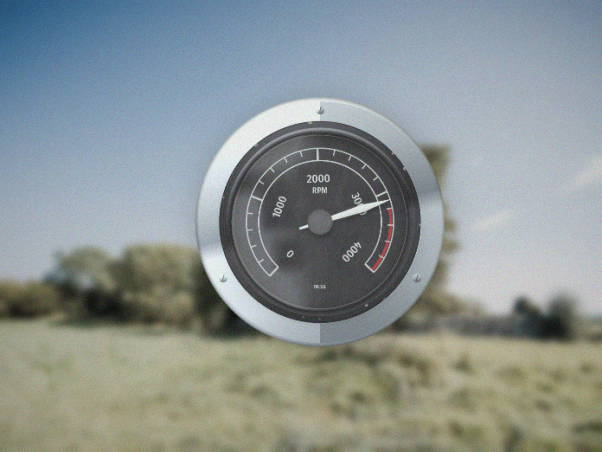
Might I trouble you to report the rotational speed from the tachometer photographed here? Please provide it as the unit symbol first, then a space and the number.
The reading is rpm 3100
